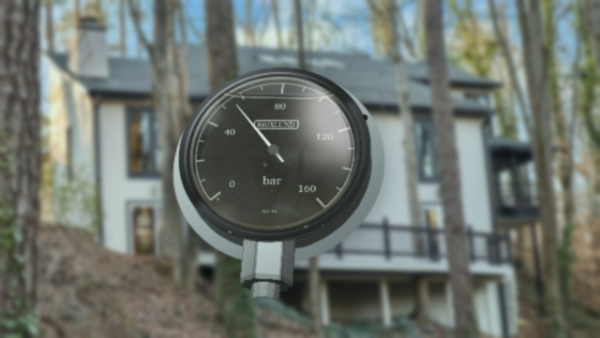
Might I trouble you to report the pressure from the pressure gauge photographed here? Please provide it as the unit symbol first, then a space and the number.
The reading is bar 55
